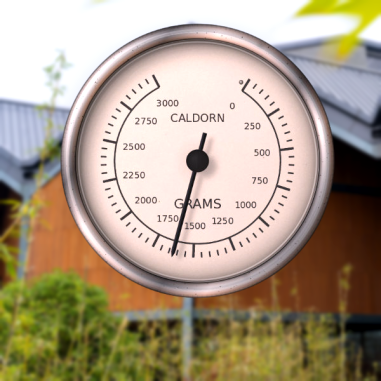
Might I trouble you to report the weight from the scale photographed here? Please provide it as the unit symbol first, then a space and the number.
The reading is g 1625
